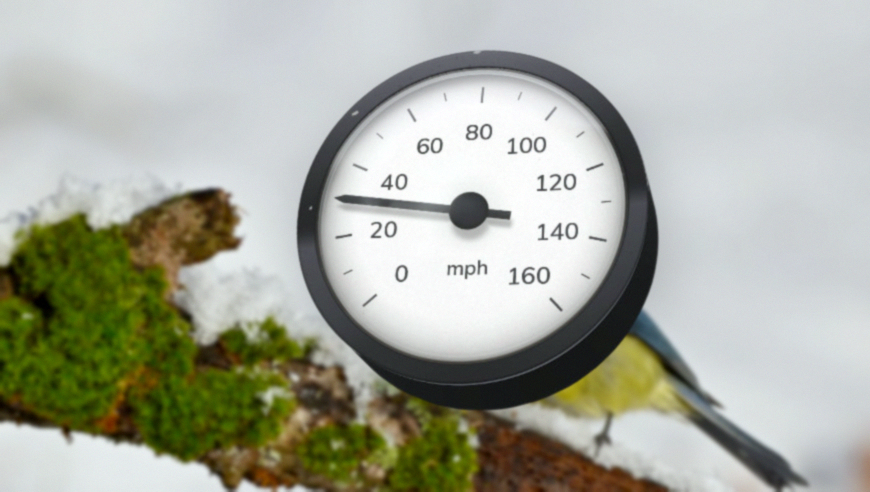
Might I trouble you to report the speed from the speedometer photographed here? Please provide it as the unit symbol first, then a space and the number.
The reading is mph 30
